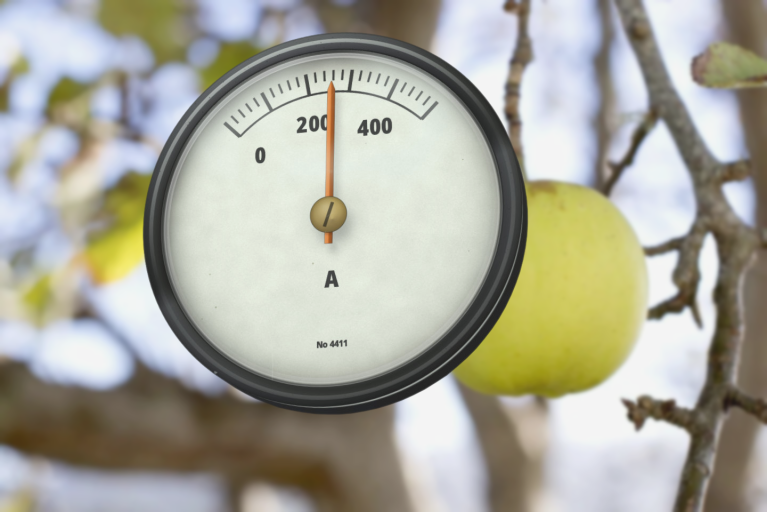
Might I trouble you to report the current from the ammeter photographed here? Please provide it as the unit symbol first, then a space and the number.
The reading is A 260
